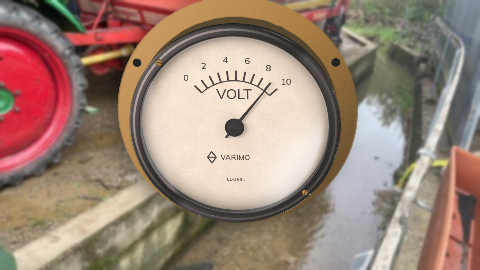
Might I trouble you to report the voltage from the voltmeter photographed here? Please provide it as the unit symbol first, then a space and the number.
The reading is V 9
